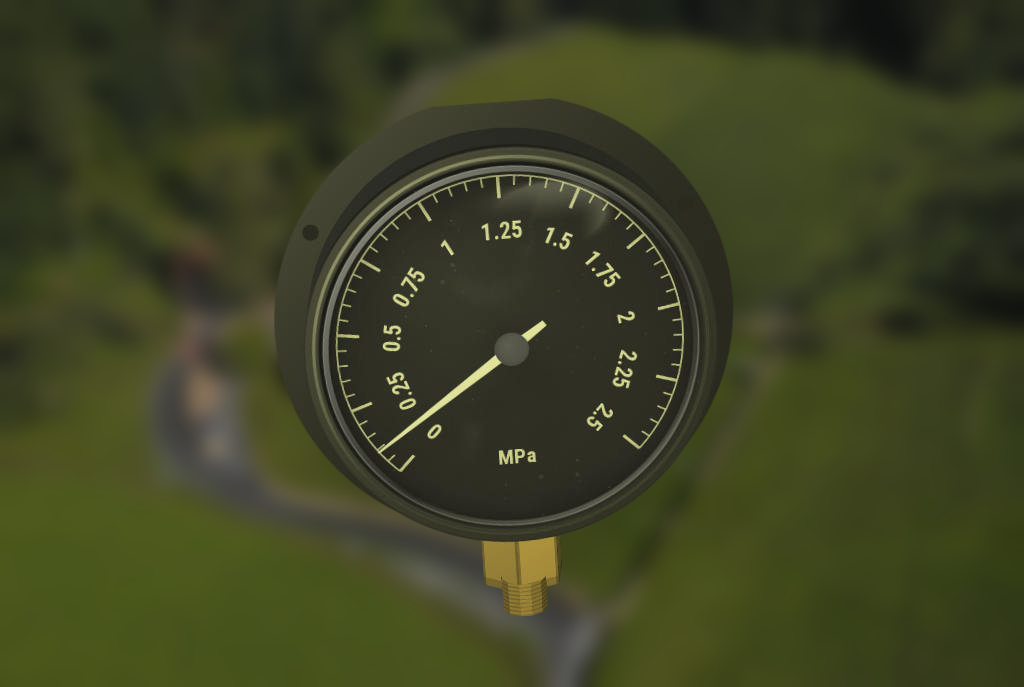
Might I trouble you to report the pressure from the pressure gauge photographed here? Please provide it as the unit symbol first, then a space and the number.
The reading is MPa 0.1
